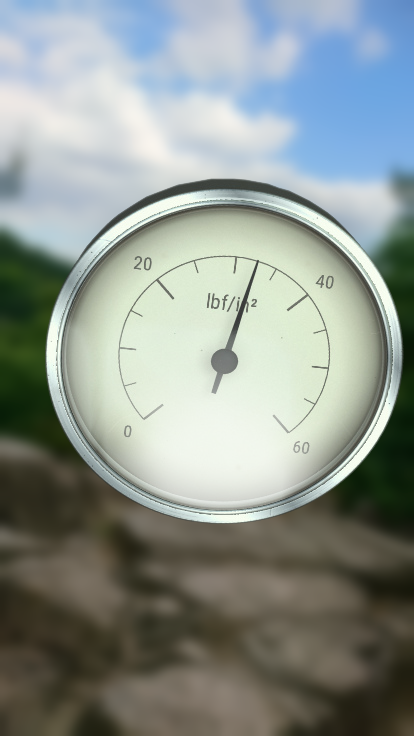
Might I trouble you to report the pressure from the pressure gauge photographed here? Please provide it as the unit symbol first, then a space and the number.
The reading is psi 32.5
